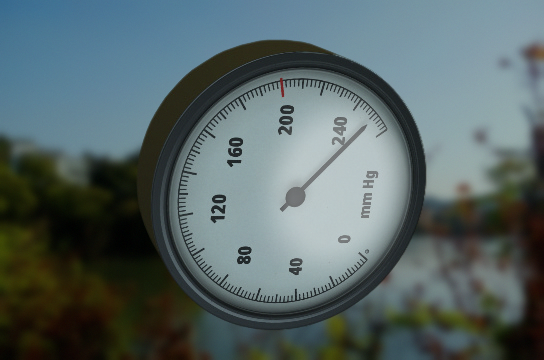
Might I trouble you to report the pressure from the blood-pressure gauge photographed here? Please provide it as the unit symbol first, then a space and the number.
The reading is mmHg 250
